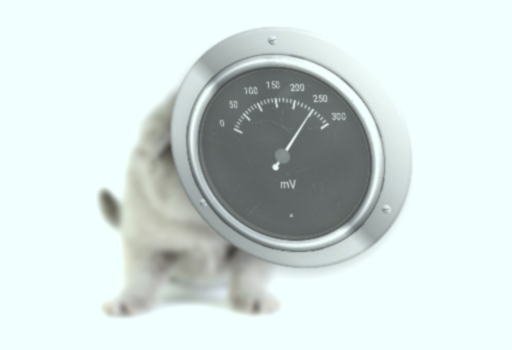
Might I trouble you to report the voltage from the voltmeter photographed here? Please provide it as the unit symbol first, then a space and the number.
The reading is mV 250
